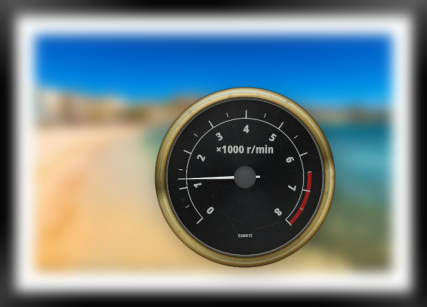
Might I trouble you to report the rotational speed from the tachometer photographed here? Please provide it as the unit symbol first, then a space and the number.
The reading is rpm 1250
